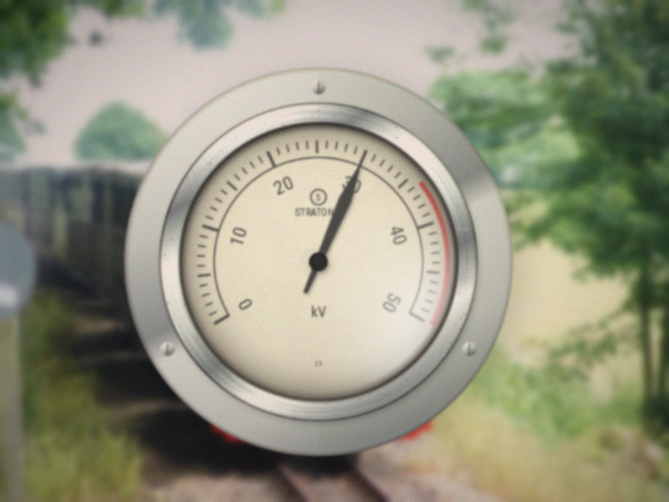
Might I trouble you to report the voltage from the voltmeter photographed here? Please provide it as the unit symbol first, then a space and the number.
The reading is kV 30
